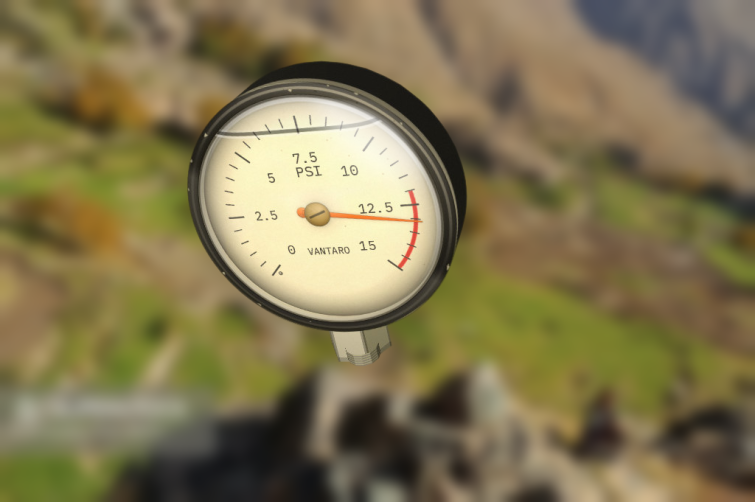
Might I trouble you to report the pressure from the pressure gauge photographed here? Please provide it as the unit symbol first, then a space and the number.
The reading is psi 13
